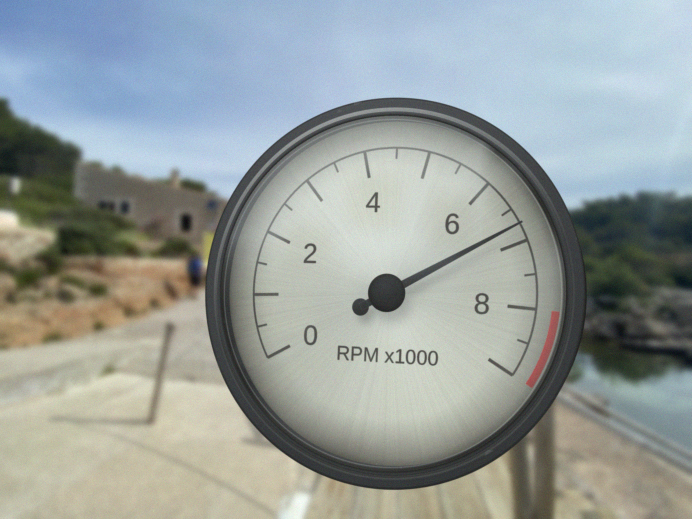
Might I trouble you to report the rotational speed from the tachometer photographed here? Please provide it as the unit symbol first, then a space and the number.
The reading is rpm 6750
